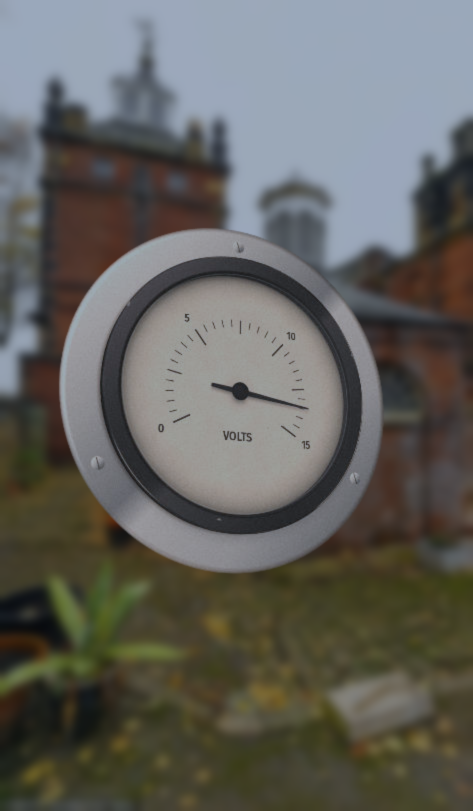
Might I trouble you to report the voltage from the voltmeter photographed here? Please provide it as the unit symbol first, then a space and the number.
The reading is V 13.5
